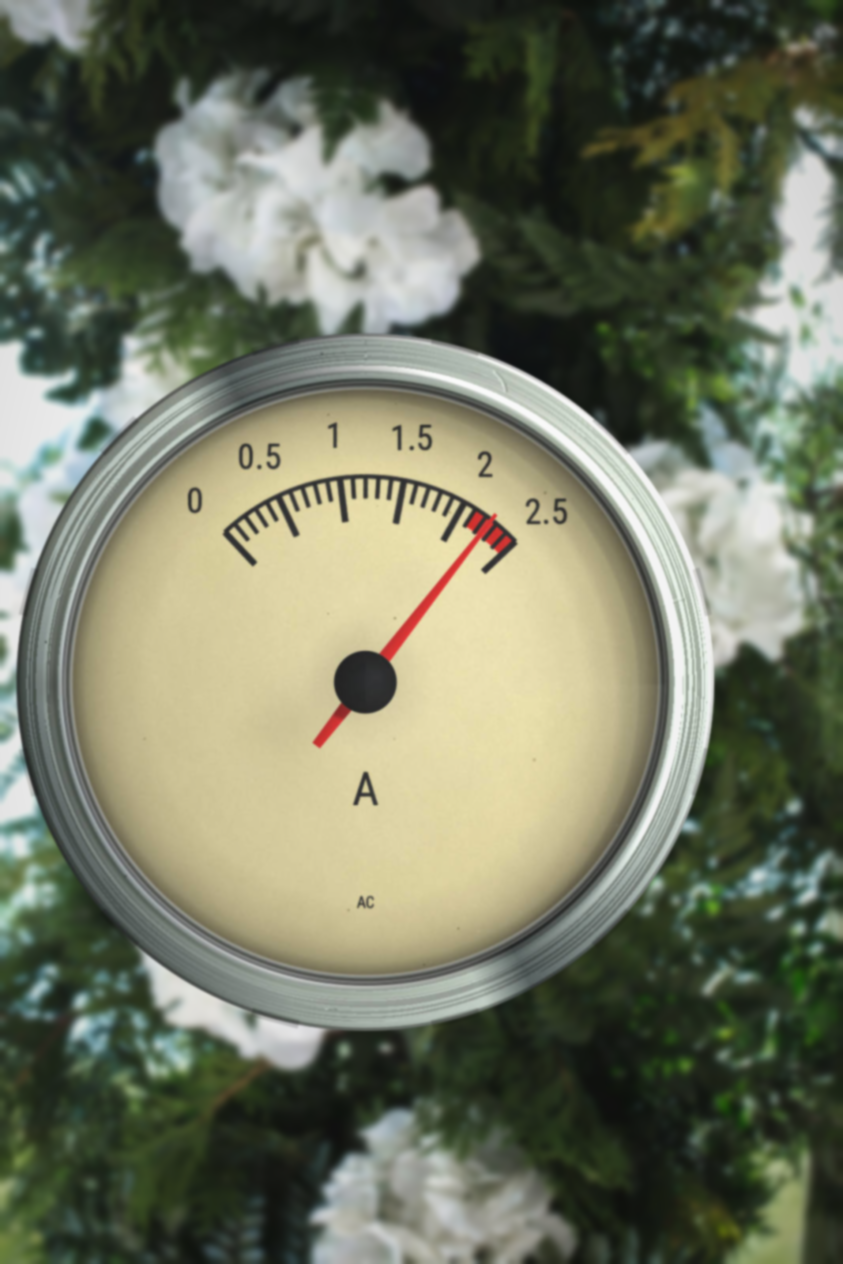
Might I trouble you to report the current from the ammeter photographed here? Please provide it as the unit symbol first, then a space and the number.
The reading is A 2.25
